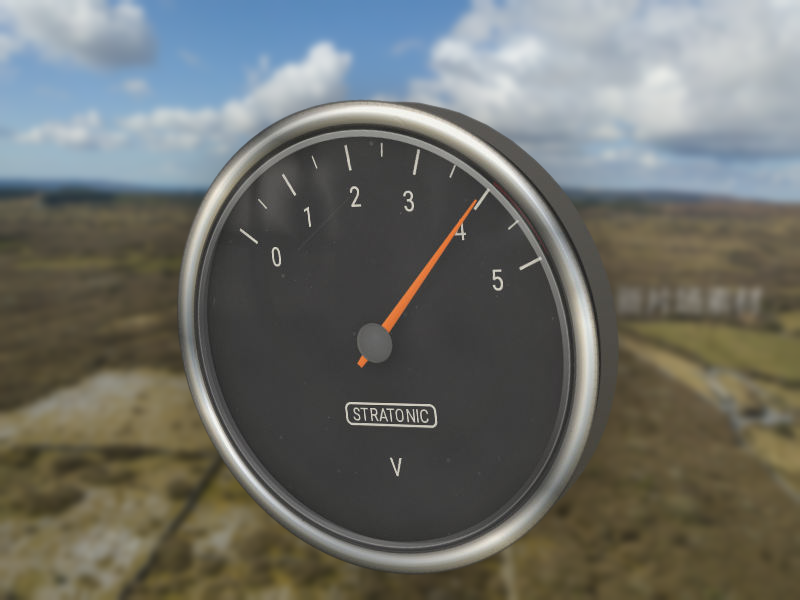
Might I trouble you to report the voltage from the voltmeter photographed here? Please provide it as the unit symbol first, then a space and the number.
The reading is V 4
